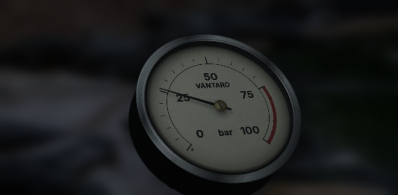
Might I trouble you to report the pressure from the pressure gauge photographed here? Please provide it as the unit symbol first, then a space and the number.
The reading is bar 25
